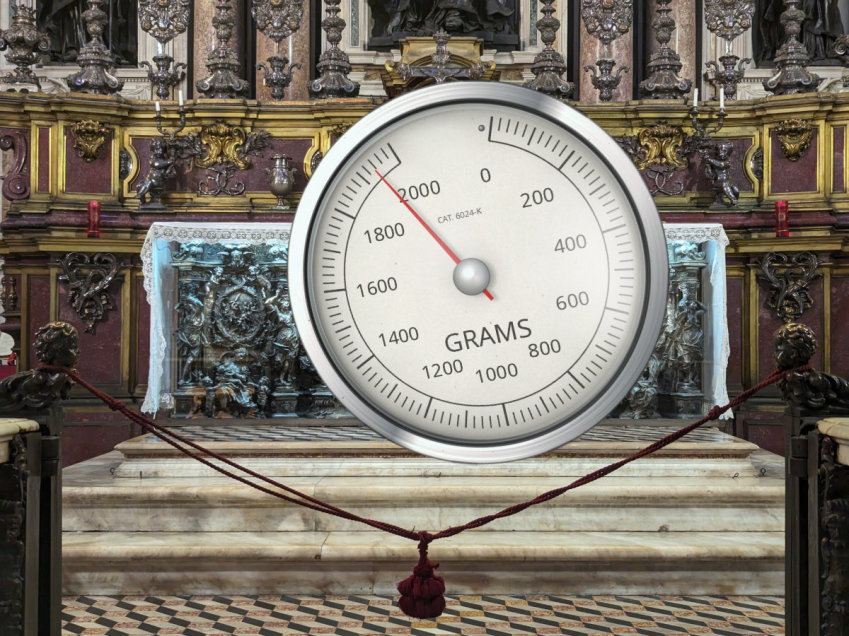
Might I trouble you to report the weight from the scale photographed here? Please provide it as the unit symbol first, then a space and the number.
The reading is g 1940
